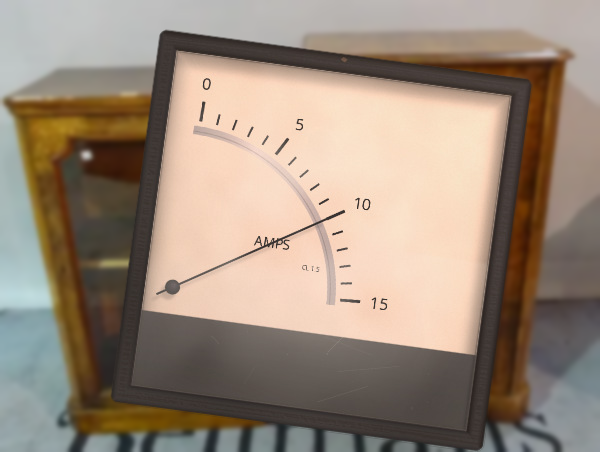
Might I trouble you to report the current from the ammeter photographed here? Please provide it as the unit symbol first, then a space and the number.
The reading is A 10
